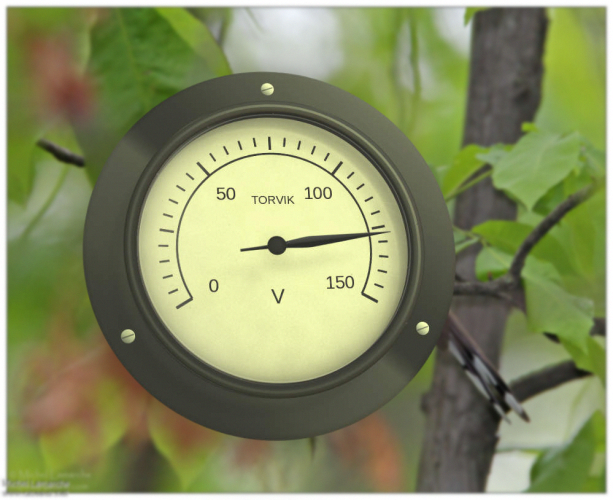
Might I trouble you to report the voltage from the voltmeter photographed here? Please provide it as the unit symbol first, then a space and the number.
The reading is V 127.5
